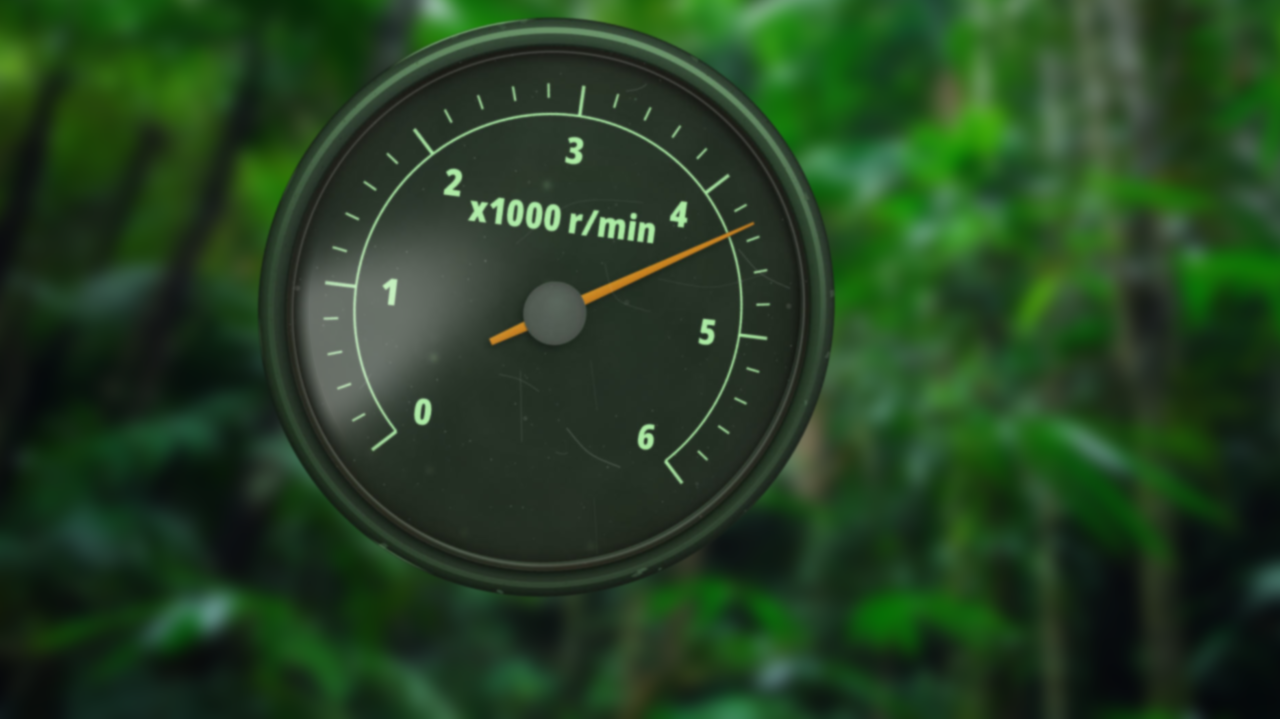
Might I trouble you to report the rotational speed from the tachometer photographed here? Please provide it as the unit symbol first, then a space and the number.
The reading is rpm 4300
